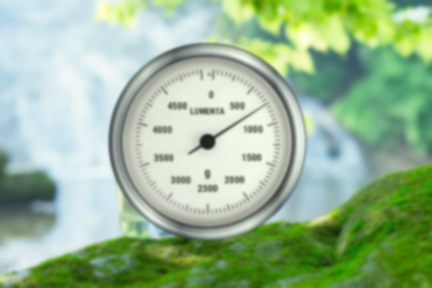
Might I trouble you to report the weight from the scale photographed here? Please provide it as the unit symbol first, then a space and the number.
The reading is g 750
